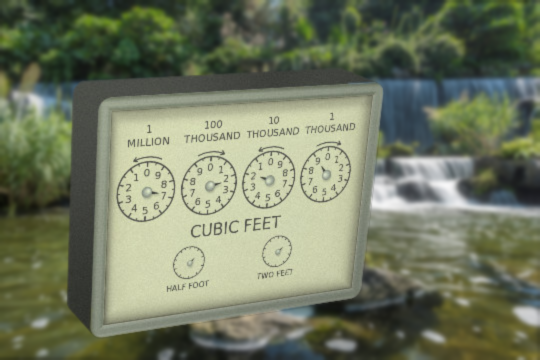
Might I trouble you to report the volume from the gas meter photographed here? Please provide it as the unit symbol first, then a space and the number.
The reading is ft³ 721900
